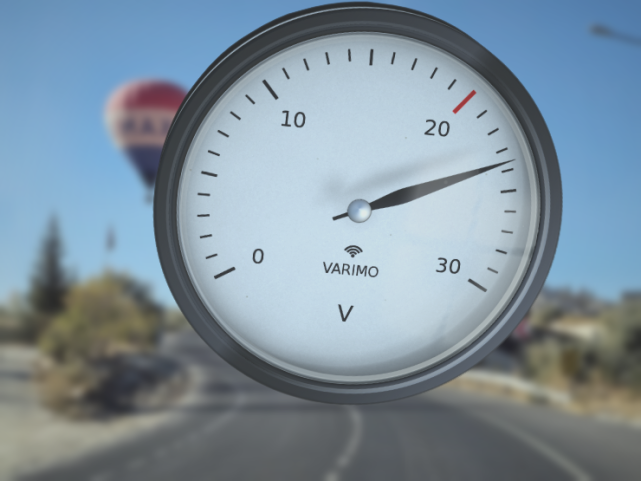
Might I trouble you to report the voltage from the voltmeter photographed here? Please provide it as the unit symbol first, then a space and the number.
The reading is V 23.5
